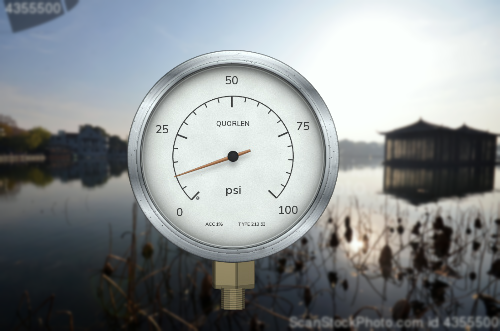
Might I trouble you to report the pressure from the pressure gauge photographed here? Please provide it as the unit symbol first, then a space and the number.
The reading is psi 10
